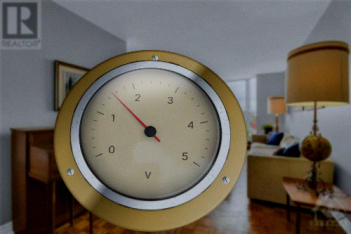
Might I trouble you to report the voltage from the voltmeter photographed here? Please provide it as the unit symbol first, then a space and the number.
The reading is V 1.5
